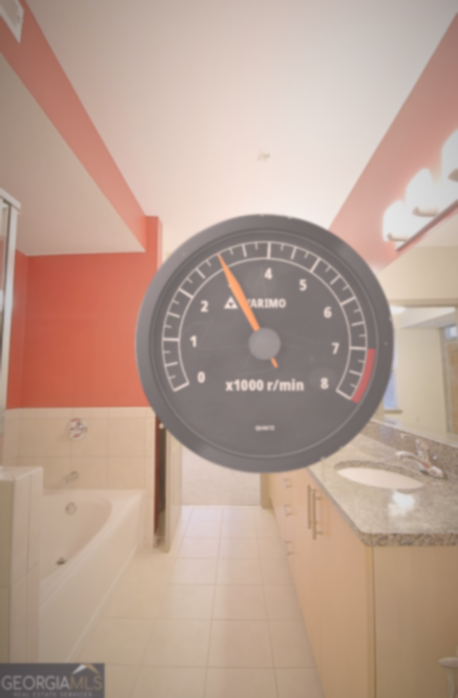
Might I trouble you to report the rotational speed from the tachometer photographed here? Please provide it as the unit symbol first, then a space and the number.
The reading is rpm 3000
